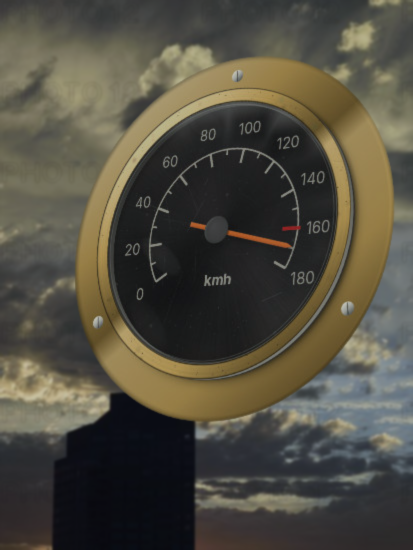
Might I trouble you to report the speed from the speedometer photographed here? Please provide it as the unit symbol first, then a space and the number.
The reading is km/h 170
